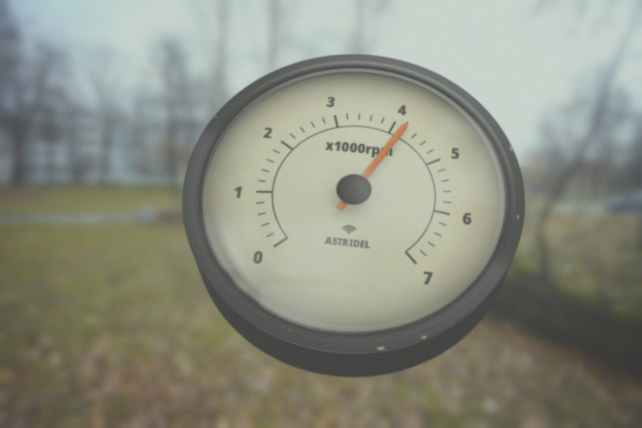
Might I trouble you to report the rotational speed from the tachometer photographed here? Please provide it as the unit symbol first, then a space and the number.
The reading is rpm 4200
